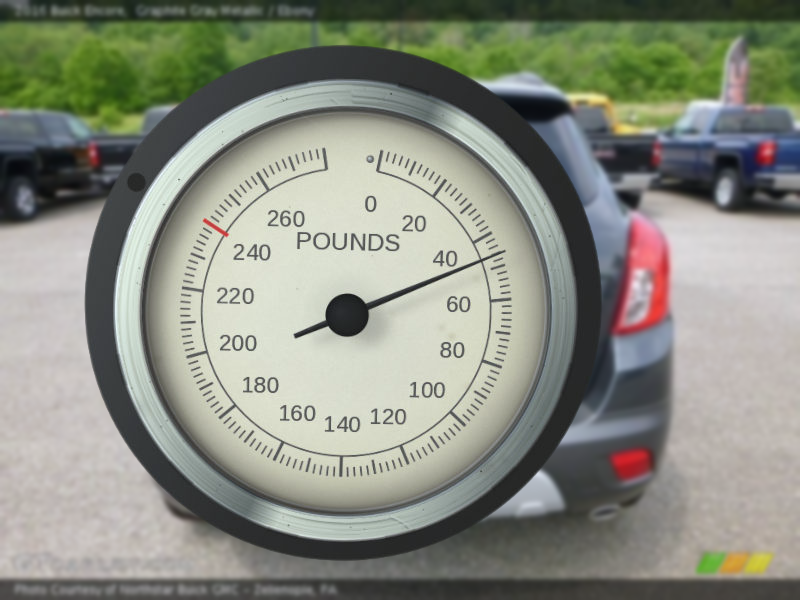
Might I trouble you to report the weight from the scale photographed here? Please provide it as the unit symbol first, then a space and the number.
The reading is lb 46
